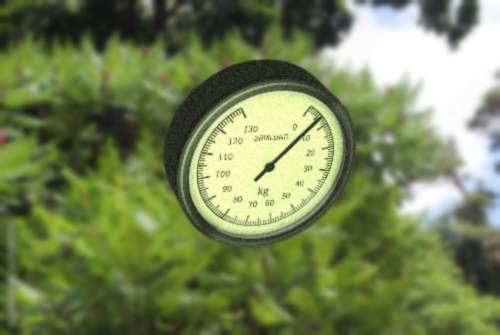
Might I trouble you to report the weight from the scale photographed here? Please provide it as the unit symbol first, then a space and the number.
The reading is kg 5
